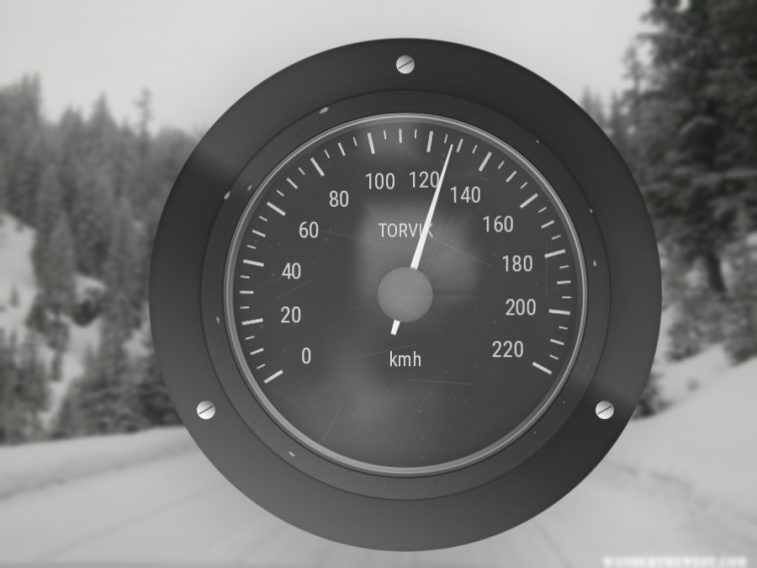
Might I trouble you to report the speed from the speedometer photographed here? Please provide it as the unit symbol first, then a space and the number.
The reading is km/h 127.5
